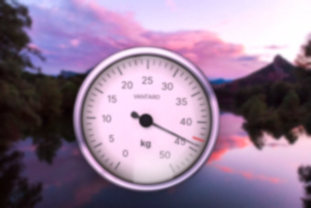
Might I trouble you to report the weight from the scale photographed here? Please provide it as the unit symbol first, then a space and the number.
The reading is kg 44
